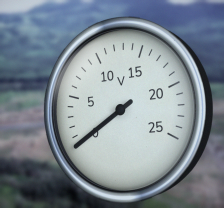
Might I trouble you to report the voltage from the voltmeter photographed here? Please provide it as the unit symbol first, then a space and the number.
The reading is V 0
